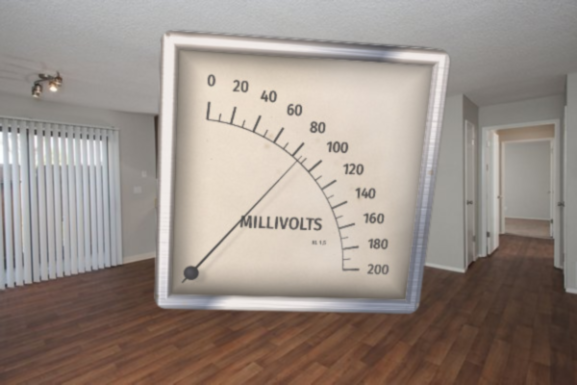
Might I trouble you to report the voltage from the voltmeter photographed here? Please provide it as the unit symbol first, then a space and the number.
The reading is mV 85
